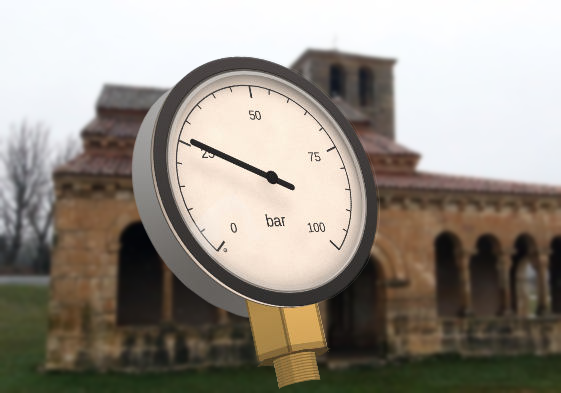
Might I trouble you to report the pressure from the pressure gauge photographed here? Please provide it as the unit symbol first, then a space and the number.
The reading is bar 25
